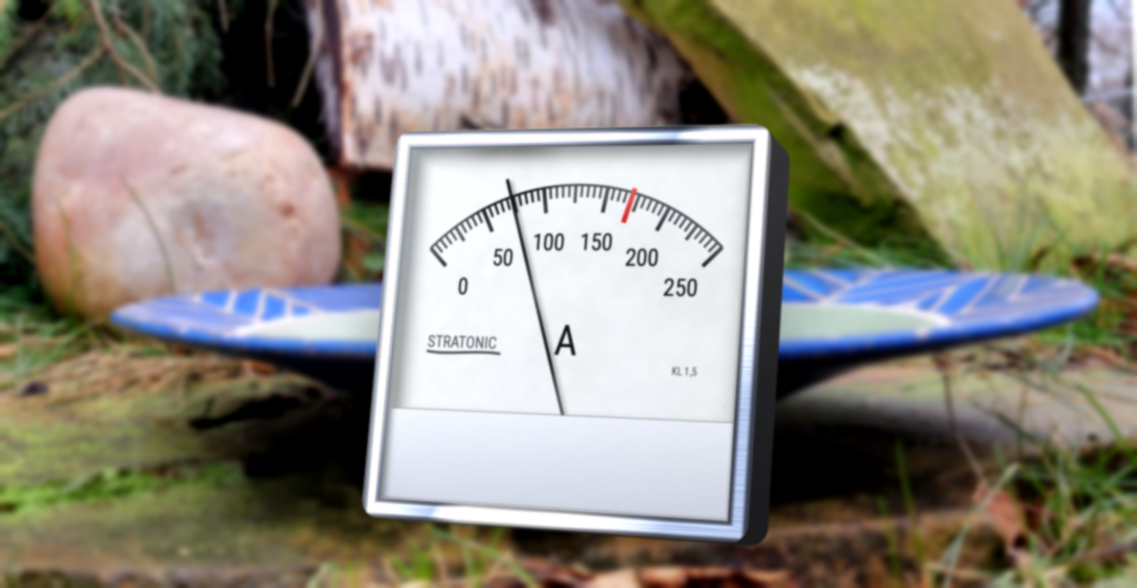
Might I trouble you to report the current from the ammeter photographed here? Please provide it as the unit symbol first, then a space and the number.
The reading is A 75
